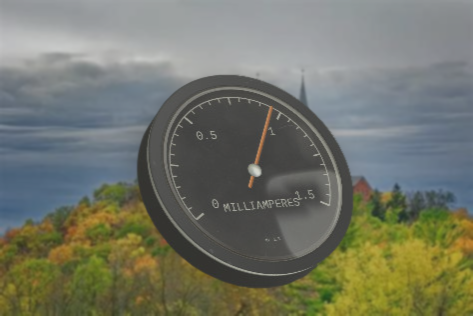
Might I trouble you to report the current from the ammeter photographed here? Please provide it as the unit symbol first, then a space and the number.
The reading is mA 0.95
